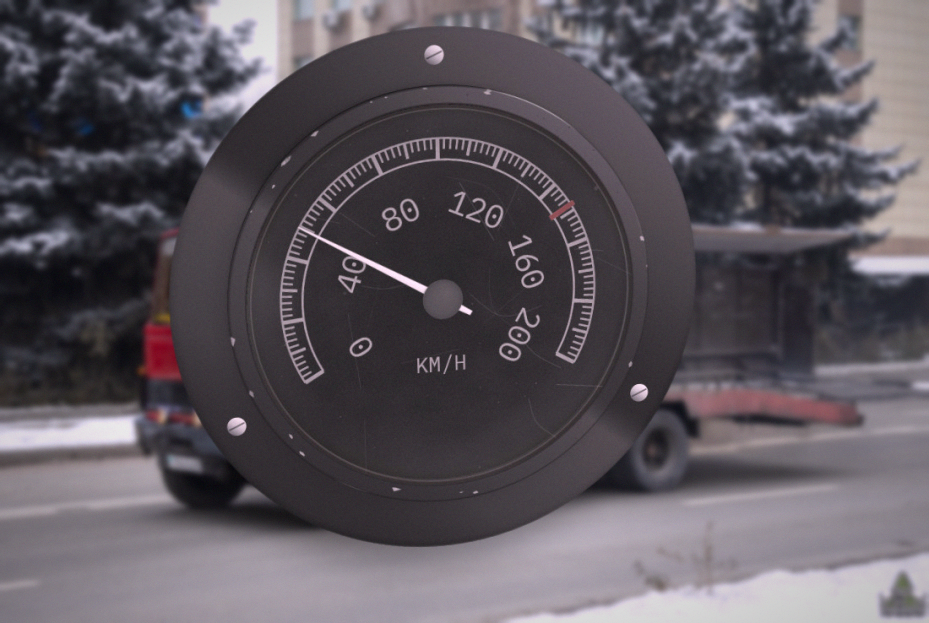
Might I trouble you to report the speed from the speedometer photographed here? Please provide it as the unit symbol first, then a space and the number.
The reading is km/h 50
